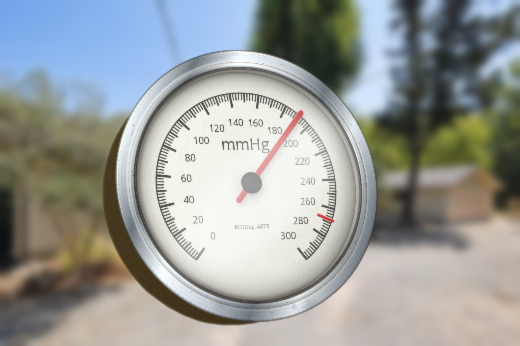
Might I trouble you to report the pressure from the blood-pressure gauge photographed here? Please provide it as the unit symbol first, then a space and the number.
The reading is mmHg 190
